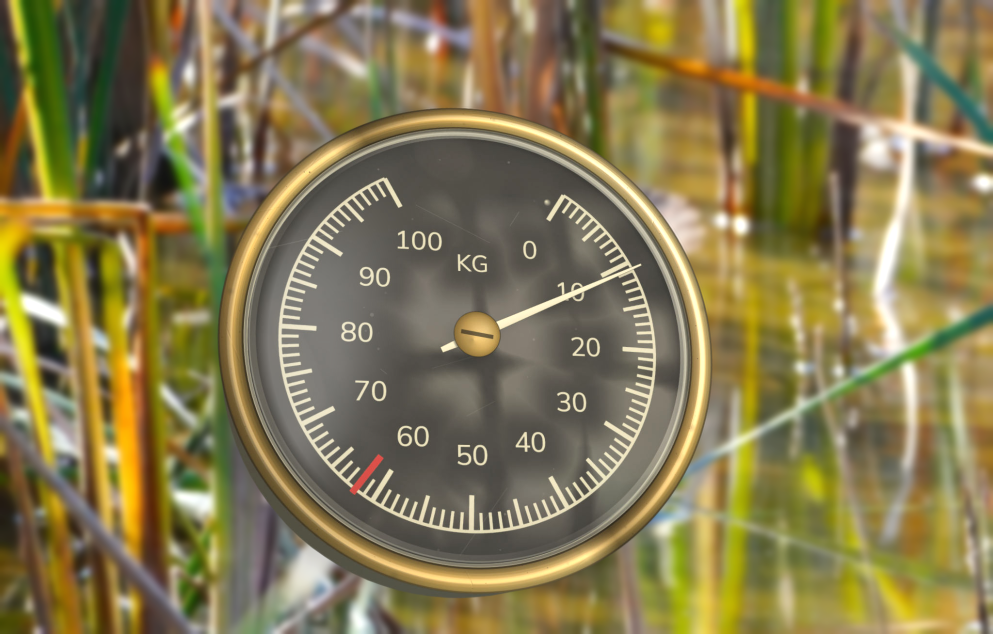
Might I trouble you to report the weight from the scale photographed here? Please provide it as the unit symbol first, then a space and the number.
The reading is kg 11
